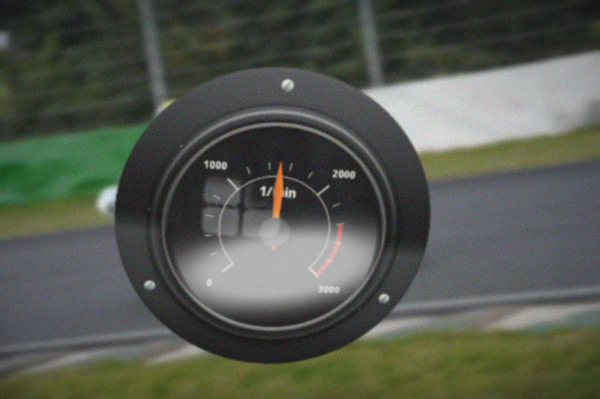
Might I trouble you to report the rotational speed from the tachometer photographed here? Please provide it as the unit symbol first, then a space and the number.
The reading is rpm 1500
